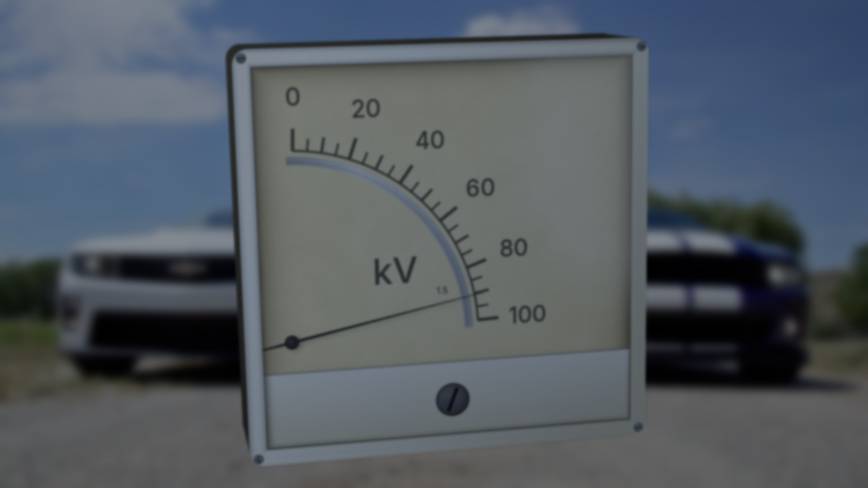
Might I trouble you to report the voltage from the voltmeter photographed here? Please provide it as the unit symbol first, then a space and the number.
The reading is kV 90
